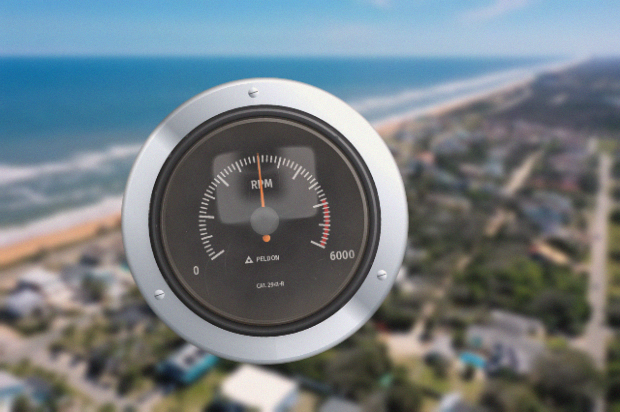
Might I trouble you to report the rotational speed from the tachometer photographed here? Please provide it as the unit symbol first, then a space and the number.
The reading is rpm 3000
